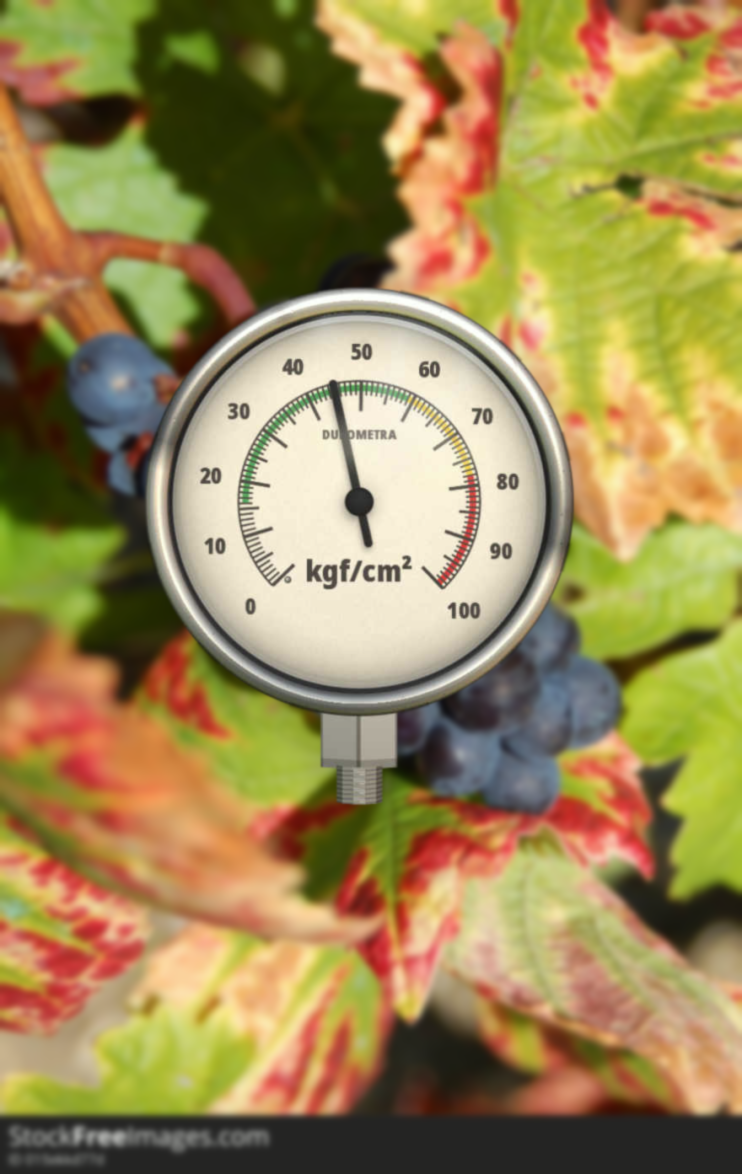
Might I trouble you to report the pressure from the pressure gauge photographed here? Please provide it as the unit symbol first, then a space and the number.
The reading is kg/cm² 45
